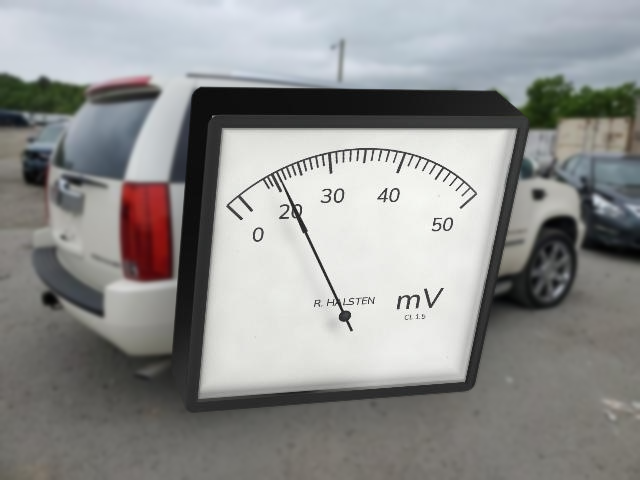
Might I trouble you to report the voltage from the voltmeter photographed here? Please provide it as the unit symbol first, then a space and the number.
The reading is mV 21
